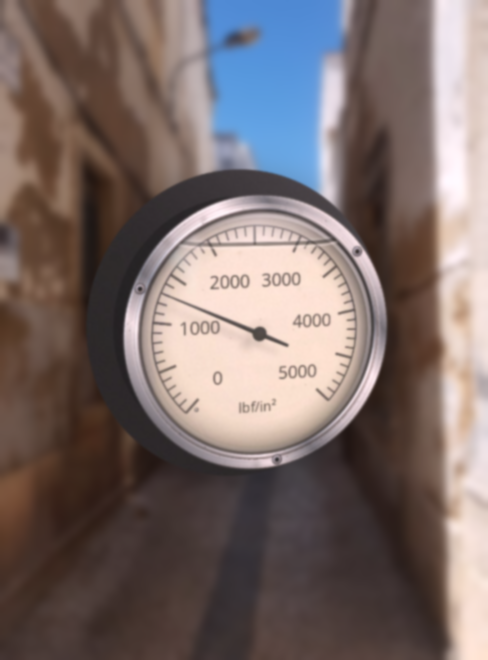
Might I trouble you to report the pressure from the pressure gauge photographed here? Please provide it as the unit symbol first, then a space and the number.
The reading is psi 1300
